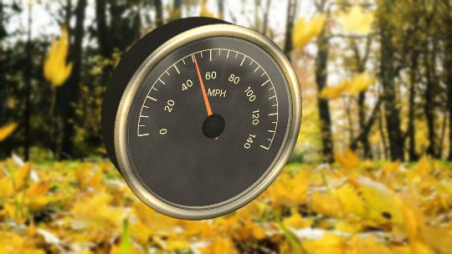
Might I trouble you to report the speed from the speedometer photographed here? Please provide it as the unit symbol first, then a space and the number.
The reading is mph 50
